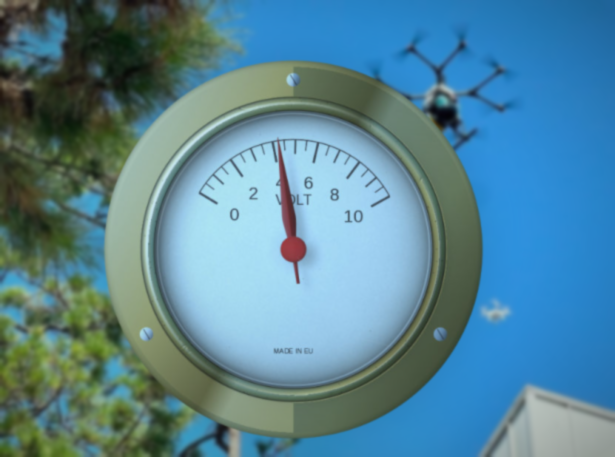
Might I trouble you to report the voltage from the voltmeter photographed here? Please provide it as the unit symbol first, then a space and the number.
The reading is V 4.25
